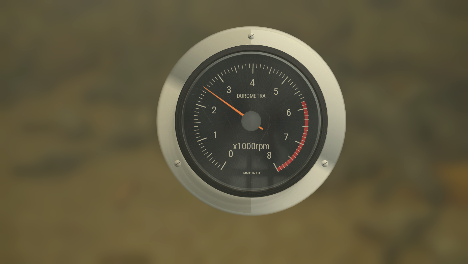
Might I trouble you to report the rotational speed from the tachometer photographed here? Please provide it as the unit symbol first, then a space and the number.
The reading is rpm 2500
